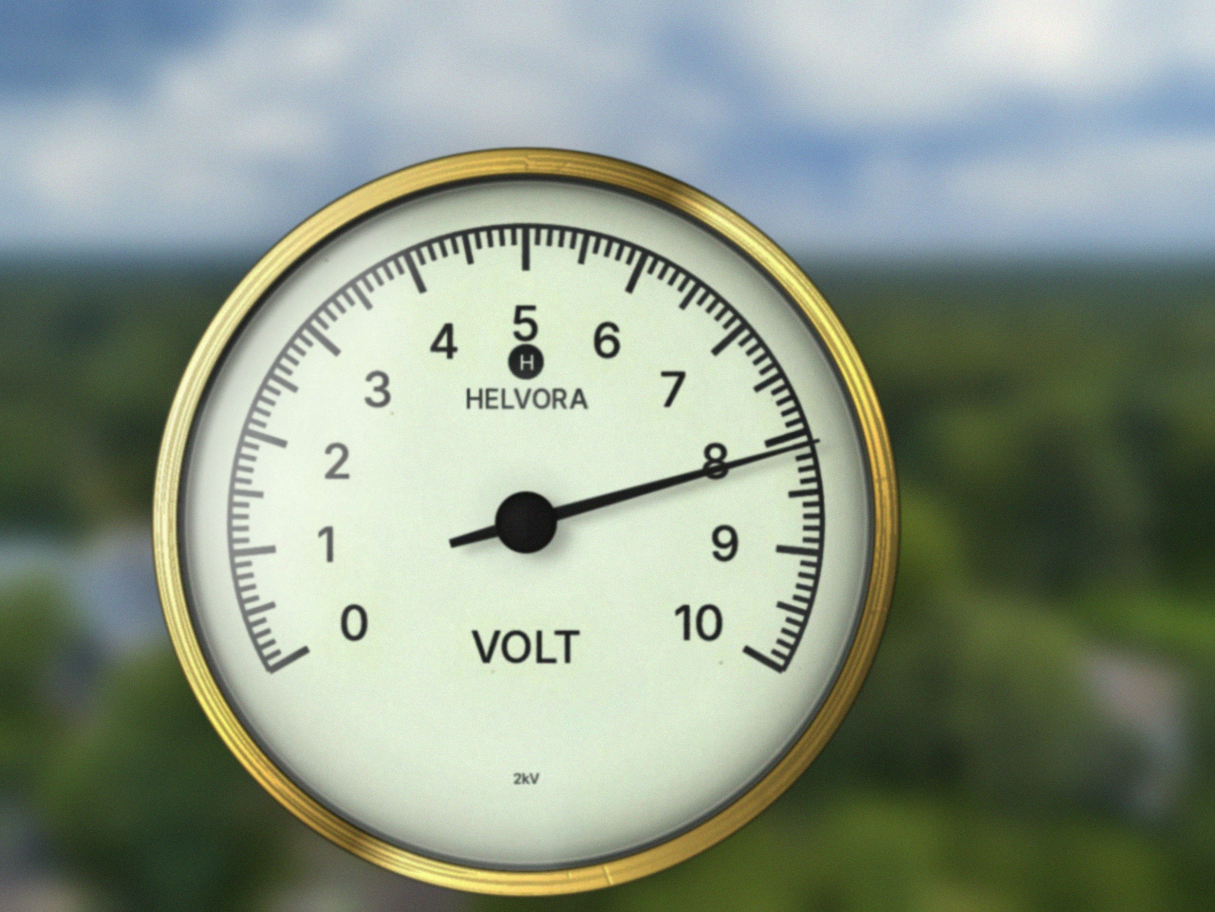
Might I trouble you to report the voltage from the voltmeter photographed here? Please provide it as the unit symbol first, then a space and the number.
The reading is V 8.1
